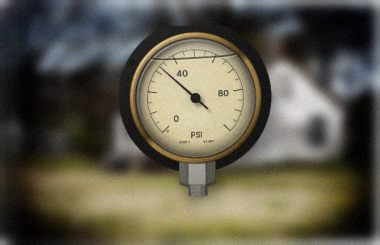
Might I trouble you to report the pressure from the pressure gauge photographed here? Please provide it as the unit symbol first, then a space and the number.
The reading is psi 32.5
